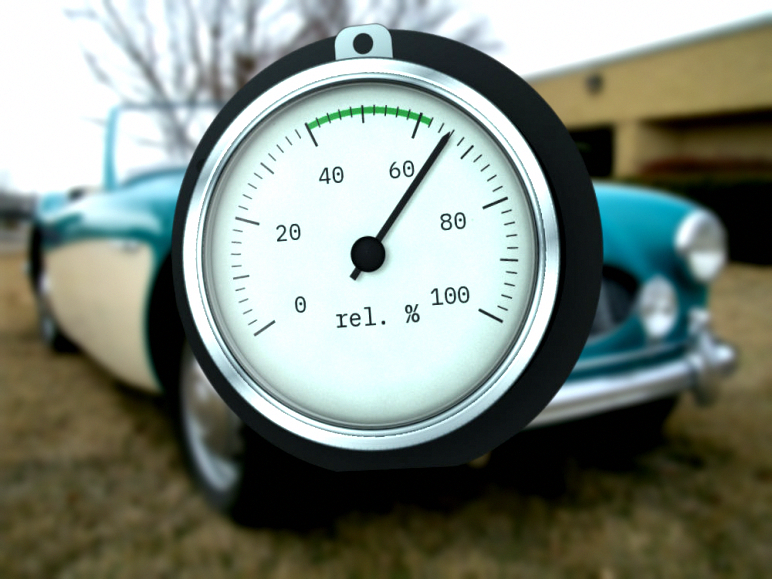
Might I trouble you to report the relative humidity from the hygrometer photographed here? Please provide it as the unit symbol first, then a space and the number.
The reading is % 66
